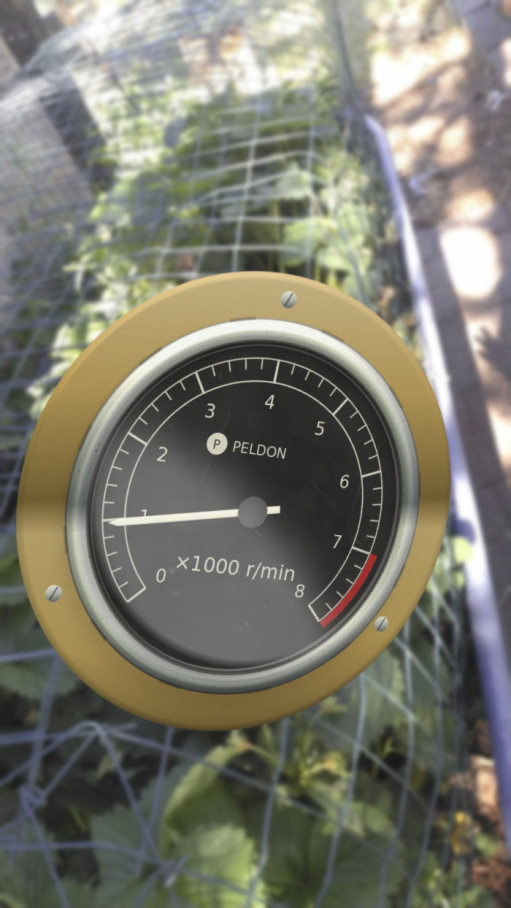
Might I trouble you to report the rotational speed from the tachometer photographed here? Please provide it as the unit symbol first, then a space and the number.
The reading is rpm 1000
